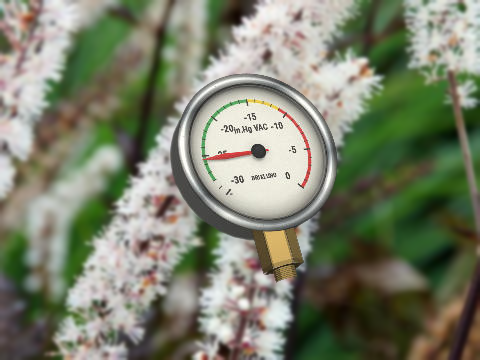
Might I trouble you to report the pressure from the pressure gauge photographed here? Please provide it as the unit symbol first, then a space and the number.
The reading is inHg -25.5
